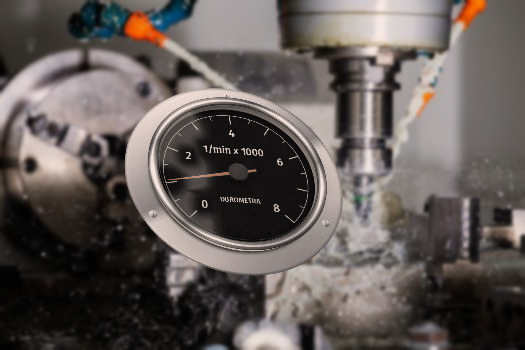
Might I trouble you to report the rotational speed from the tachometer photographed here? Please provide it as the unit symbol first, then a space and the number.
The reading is rpm 1000
